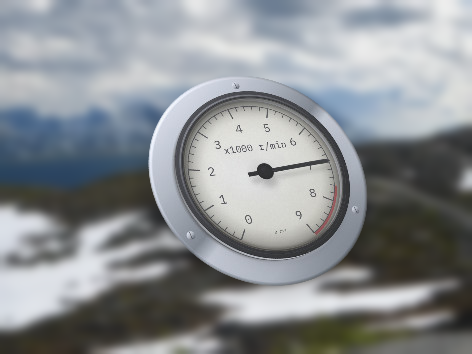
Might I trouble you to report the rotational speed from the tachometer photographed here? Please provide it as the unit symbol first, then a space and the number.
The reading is rpm 7000
